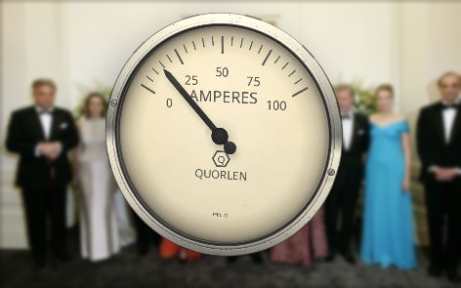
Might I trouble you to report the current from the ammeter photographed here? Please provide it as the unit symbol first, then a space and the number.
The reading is A 15
